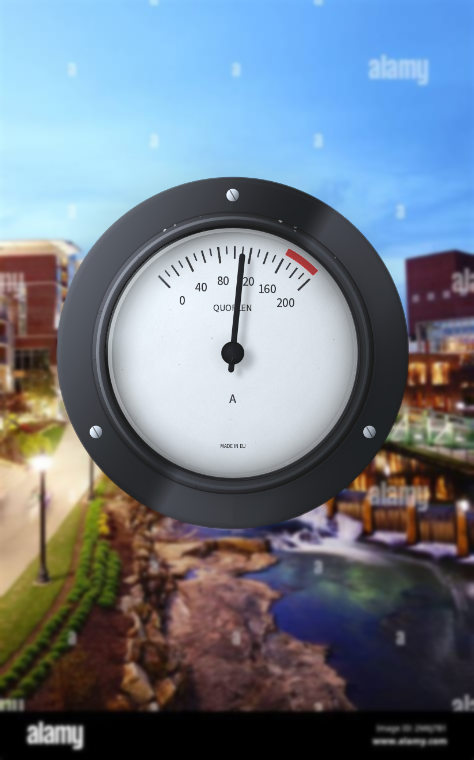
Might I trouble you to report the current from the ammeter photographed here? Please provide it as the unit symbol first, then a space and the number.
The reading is A 110
